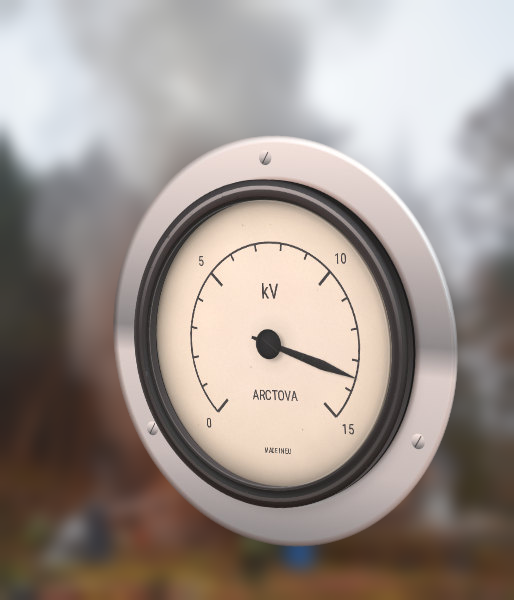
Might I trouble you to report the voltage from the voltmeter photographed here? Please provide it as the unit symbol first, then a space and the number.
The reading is kV 13.5
